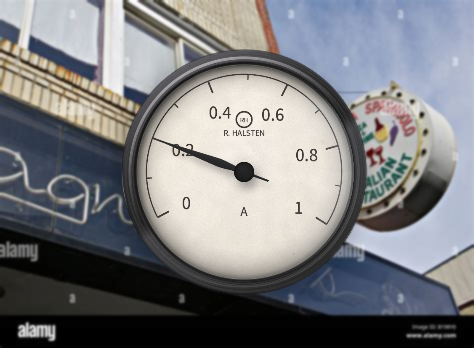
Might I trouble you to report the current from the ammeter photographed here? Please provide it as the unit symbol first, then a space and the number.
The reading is A 0.2
